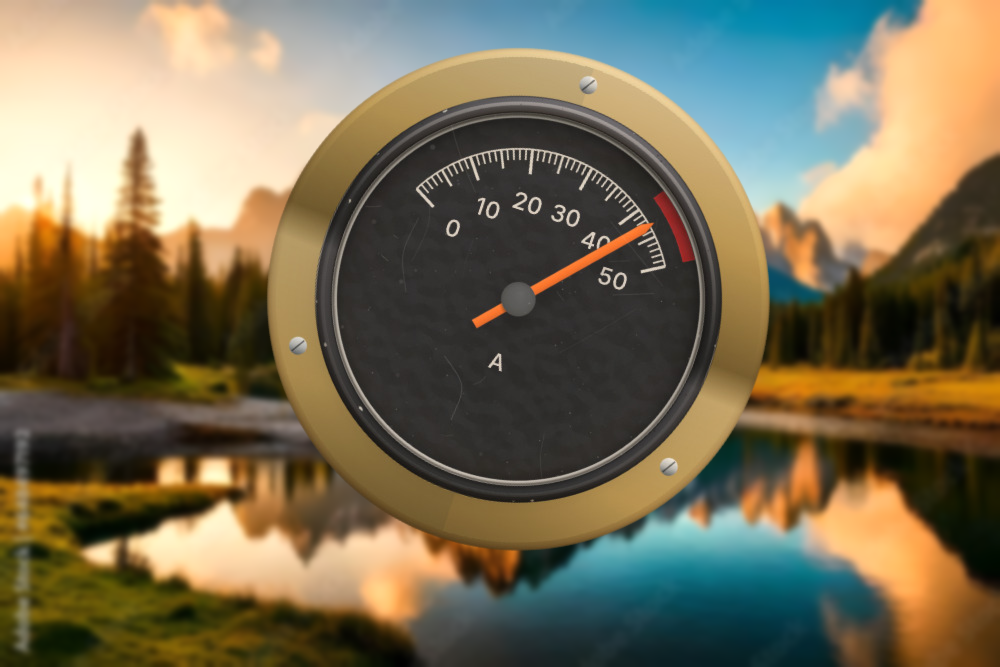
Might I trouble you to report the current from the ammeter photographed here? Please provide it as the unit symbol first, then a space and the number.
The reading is A 43
